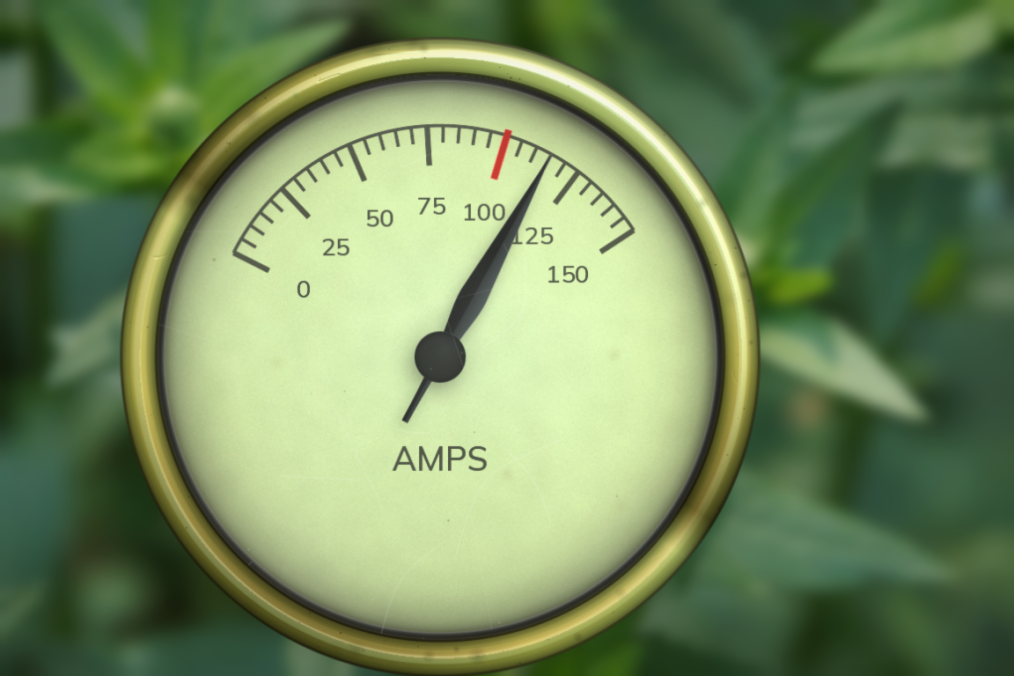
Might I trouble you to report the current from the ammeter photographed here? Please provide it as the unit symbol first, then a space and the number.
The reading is A 115
